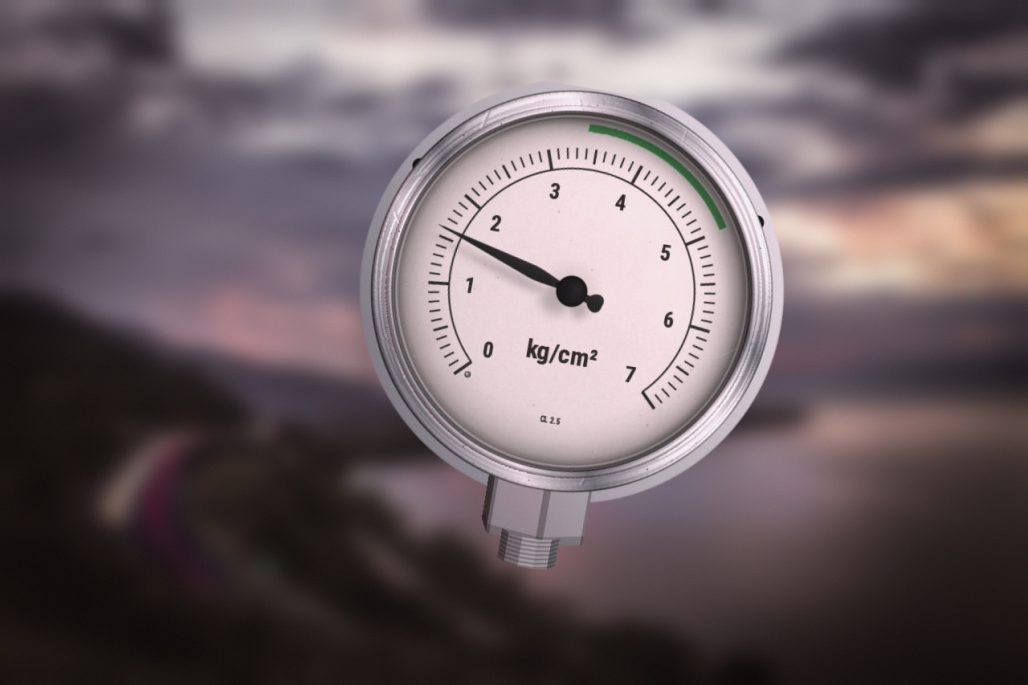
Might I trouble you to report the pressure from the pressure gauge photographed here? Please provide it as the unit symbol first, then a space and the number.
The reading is kg/cm² 1.6
